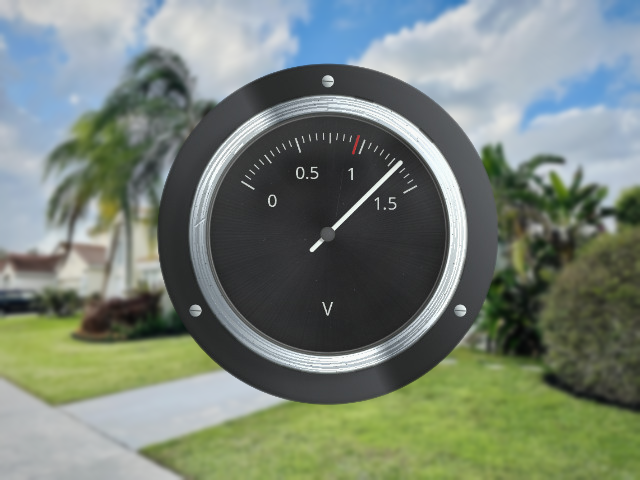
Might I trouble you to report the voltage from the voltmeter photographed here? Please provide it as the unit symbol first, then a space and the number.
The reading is V 1.3
